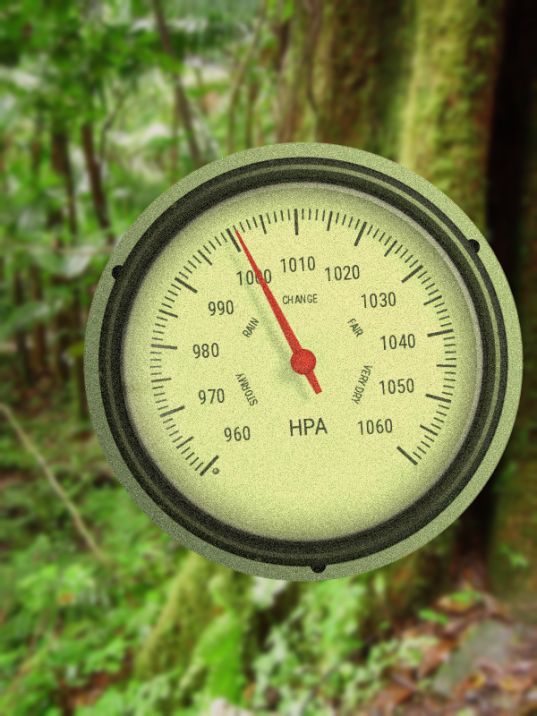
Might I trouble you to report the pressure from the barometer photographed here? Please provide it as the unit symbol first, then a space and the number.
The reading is hPa 1001
